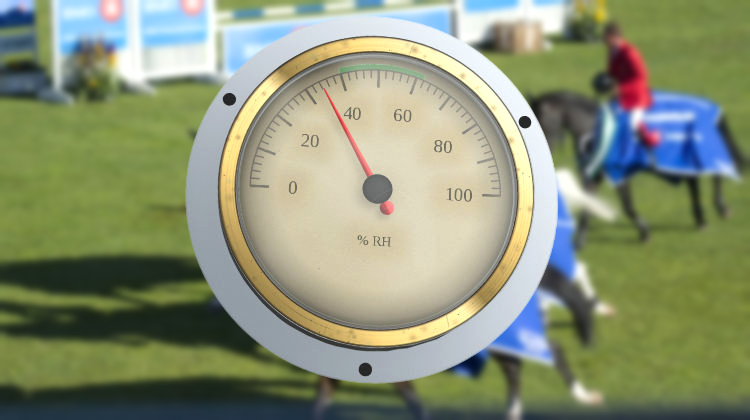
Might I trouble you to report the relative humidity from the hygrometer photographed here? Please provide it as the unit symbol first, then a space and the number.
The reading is % 34
